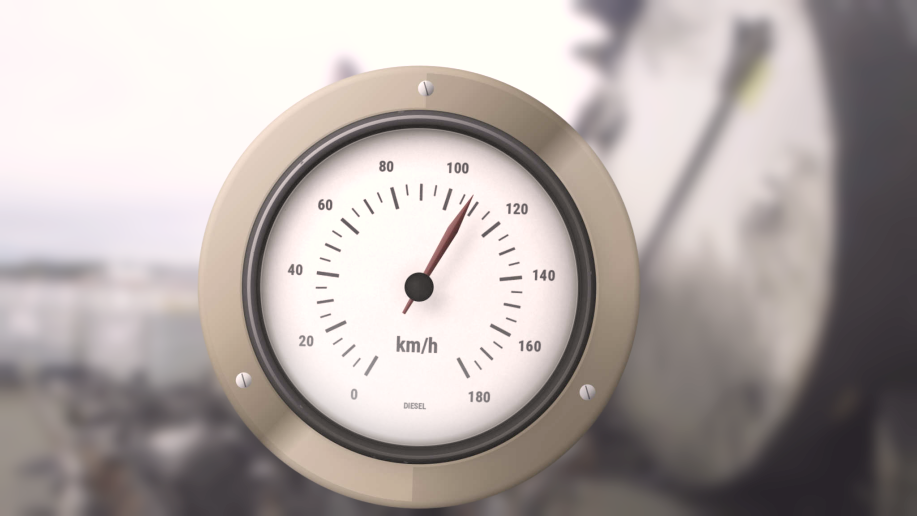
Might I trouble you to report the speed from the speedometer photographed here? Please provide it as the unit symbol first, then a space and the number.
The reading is km/h 107.5
